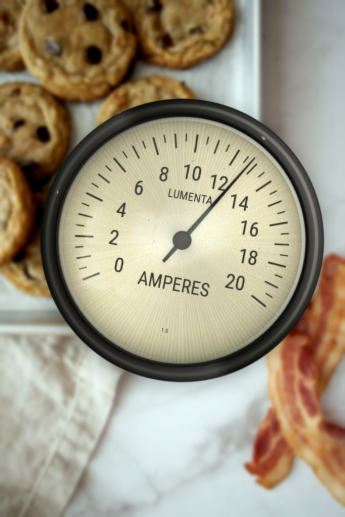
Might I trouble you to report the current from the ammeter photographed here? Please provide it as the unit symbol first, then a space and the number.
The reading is A 12.75
